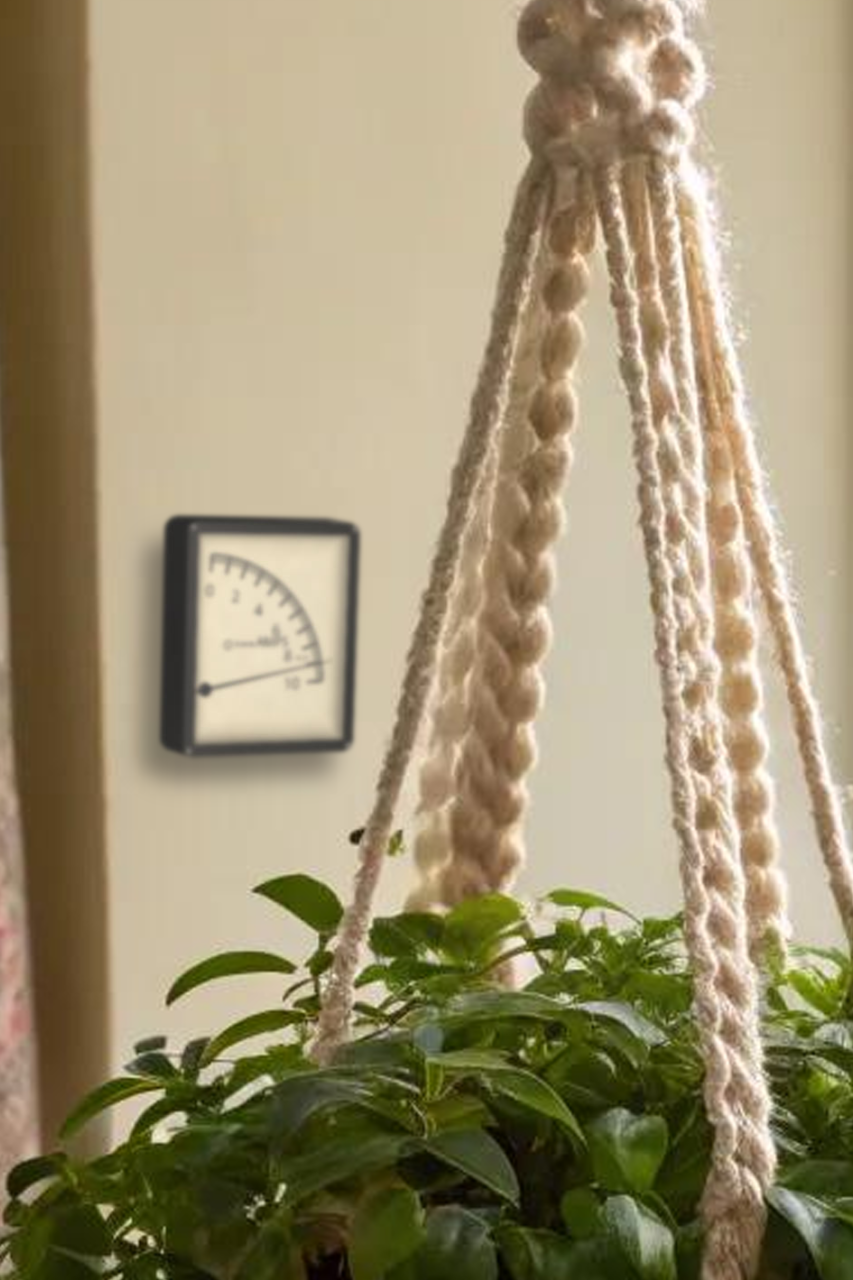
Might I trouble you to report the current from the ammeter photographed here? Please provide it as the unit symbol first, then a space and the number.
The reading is A 9
